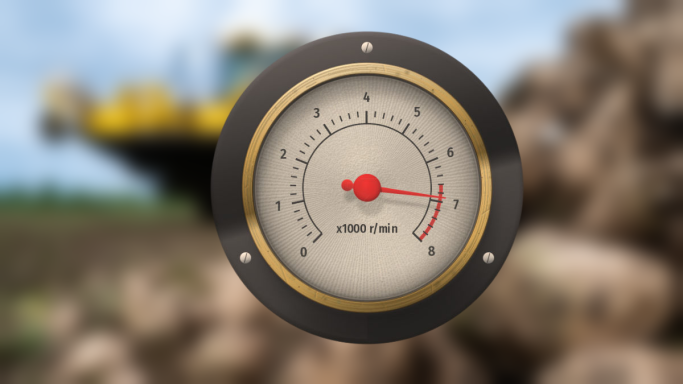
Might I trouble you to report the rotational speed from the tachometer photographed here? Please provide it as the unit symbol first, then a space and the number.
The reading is rpm 6900
